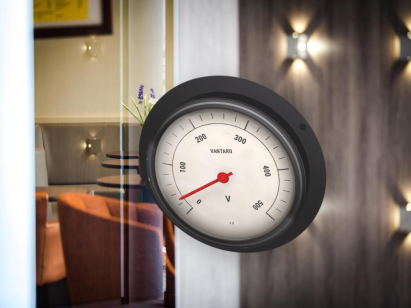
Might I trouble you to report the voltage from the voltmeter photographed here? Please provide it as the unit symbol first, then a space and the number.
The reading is V 30
